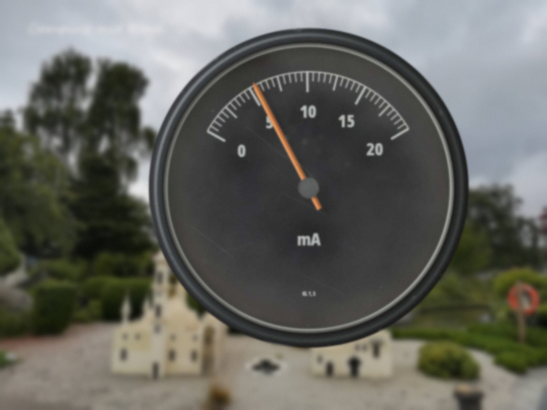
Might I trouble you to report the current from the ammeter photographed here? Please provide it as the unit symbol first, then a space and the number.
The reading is mA 5.5
